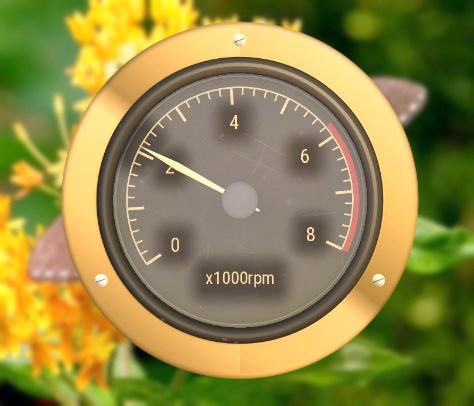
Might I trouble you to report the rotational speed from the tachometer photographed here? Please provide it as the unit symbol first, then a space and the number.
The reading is rpm 2100
